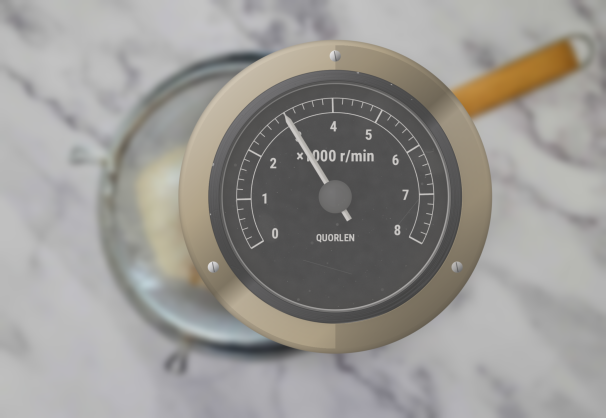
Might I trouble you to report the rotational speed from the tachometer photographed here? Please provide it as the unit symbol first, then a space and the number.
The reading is rpm 3000
